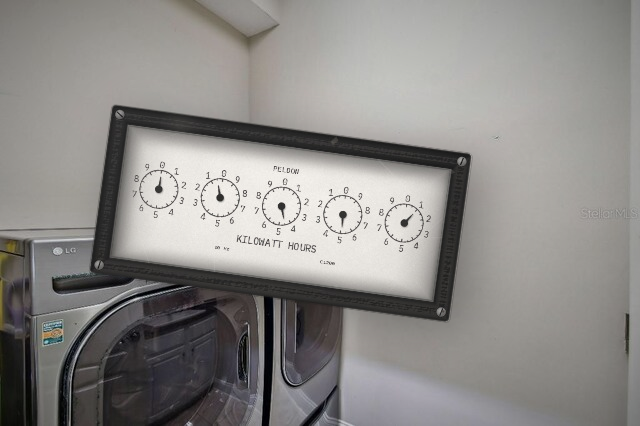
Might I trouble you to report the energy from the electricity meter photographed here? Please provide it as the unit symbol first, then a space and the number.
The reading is kWh 451
